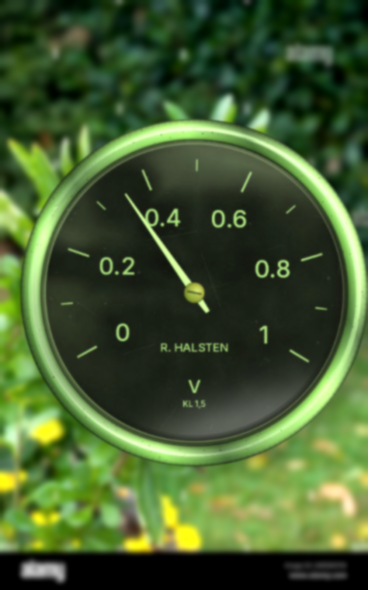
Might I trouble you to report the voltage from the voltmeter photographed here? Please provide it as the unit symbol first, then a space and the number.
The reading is V 0.35
